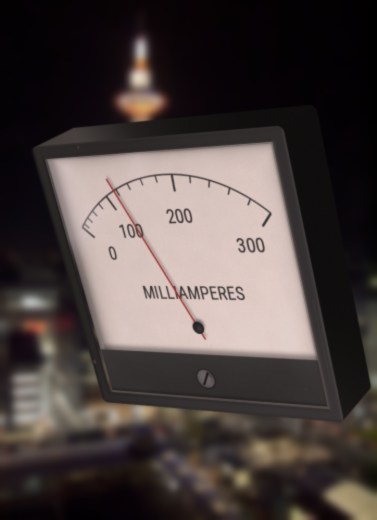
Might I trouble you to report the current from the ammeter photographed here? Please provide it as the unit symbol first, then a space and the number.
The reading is mA 120
